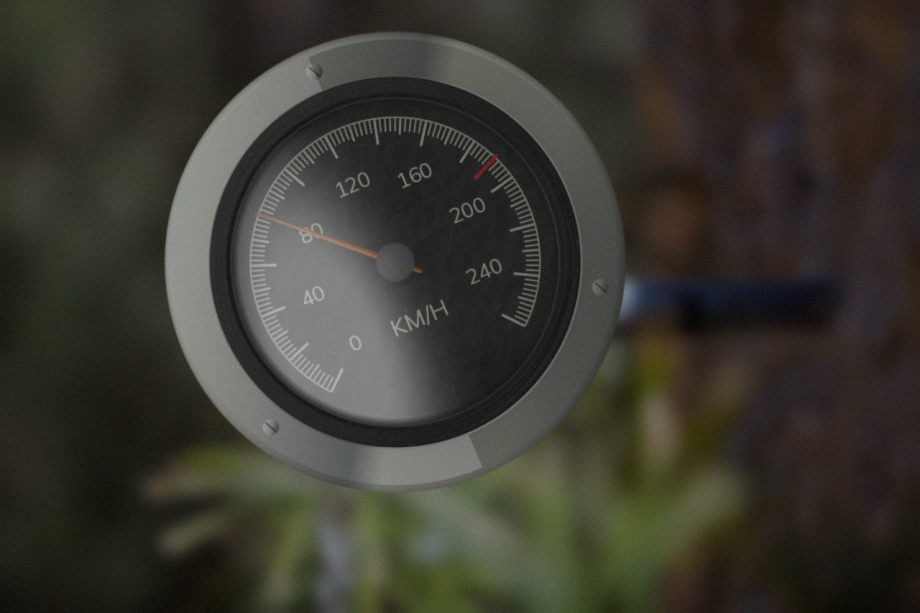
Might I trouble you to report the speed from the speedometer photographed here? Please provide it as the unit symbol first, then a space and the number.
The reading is km/h 80
